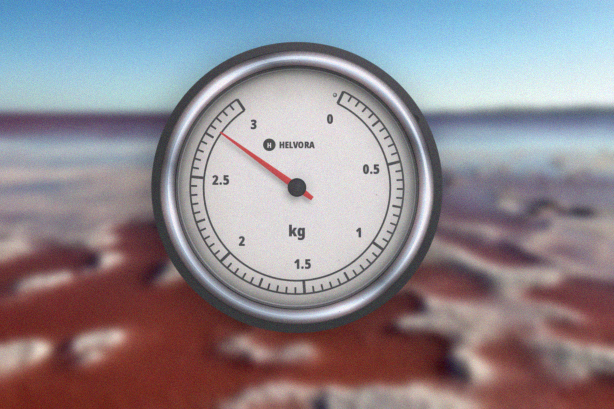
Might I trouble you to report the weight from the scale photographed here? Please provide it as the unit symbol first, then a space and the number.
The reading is kg 2.8
